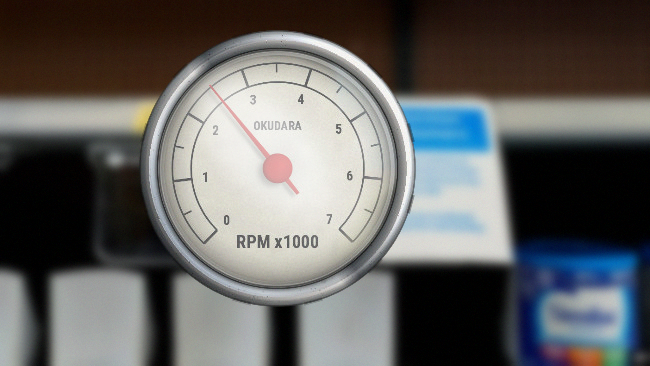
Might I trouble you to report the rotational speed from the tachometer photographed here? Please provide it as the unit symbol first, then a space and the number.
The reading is rpm 2500
